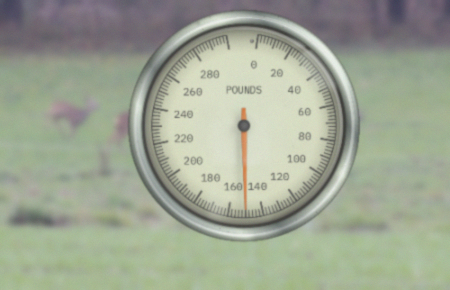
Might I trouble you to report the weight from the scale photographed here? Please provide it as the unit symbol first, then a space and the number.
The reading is lb 150
